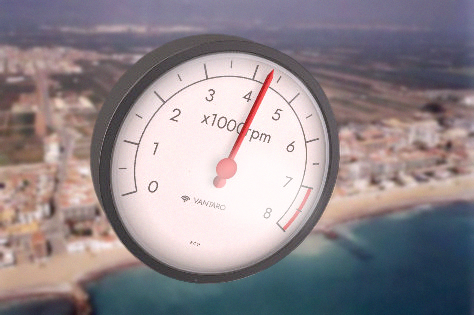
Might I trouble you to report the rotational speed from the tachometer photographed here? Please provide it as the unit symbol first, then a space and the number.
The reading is rpm 4250
